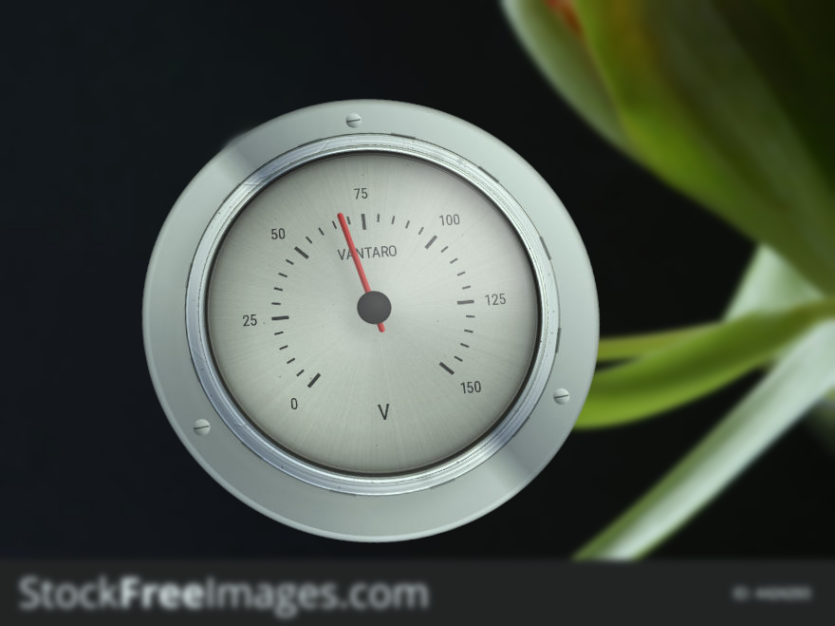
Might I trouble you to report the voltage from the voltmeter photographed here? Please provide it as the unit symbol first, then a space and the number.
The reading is V 67.5
